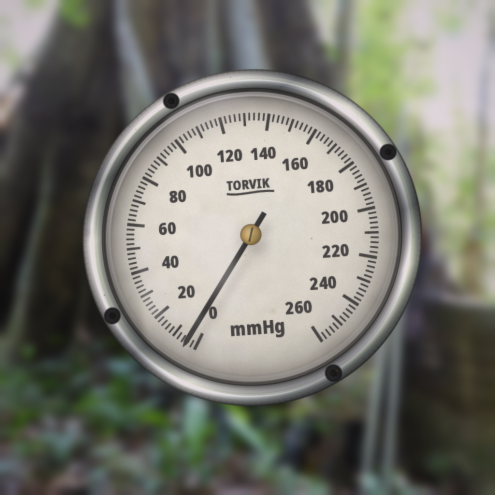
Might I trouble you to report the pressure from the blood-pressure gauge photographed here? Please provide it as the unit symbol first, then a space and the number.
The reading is mmHg 4
